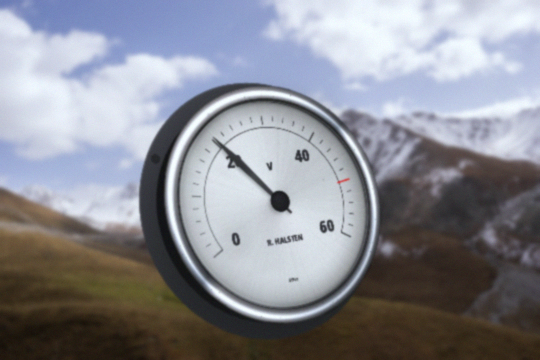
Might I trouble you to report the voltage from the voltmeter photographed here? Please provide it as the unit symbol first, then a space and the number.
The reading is V 20
